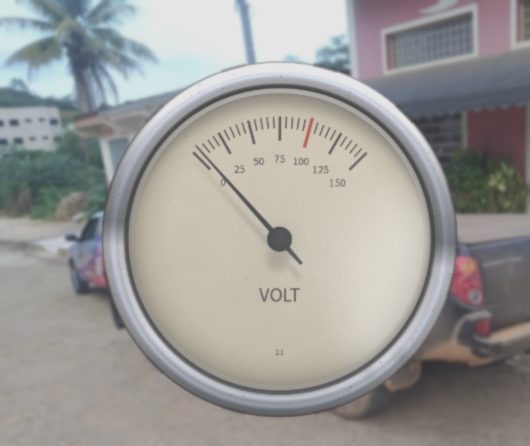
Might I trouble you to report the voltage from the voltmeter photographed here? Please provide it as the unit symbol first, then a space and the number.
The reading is V 5
